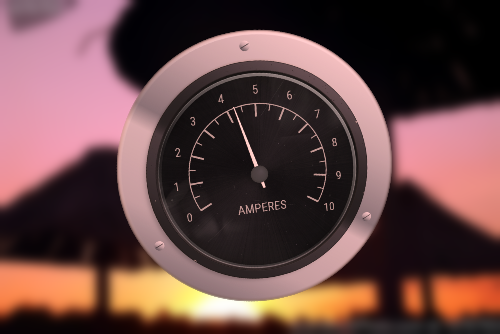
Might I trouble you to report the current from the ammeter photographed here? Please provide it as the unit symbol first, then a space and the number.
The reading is A 4.25
